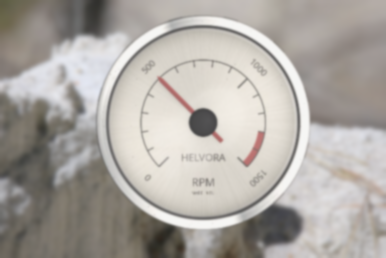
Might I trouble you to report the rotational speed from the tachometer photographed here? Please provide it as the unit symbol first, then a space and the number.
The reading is rpm 500
